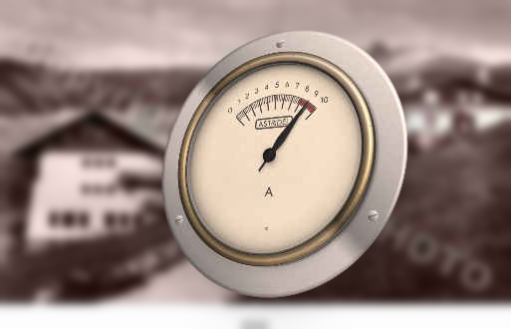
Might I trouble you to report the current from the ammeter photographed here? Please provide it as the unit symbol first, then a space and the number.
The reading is A 9
